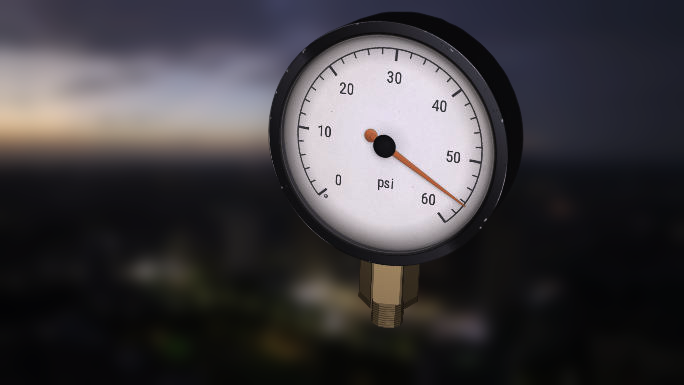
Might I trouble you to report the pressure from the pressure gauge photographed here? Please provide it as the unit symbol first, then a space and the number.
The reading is psi 56
